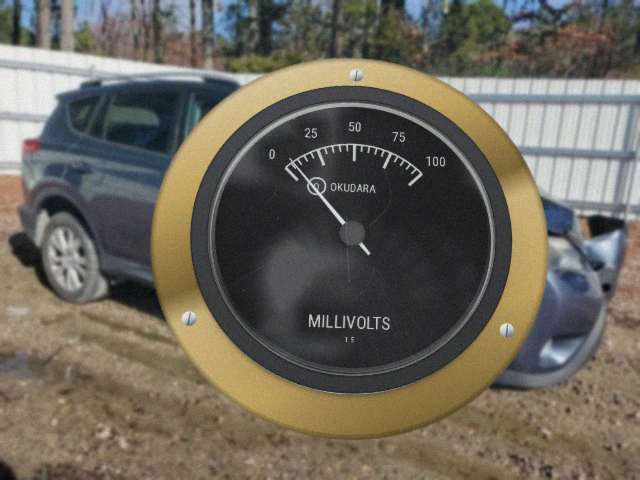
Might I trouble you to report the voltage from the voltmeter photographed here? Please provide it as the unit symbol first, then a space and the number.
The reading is mV 5
